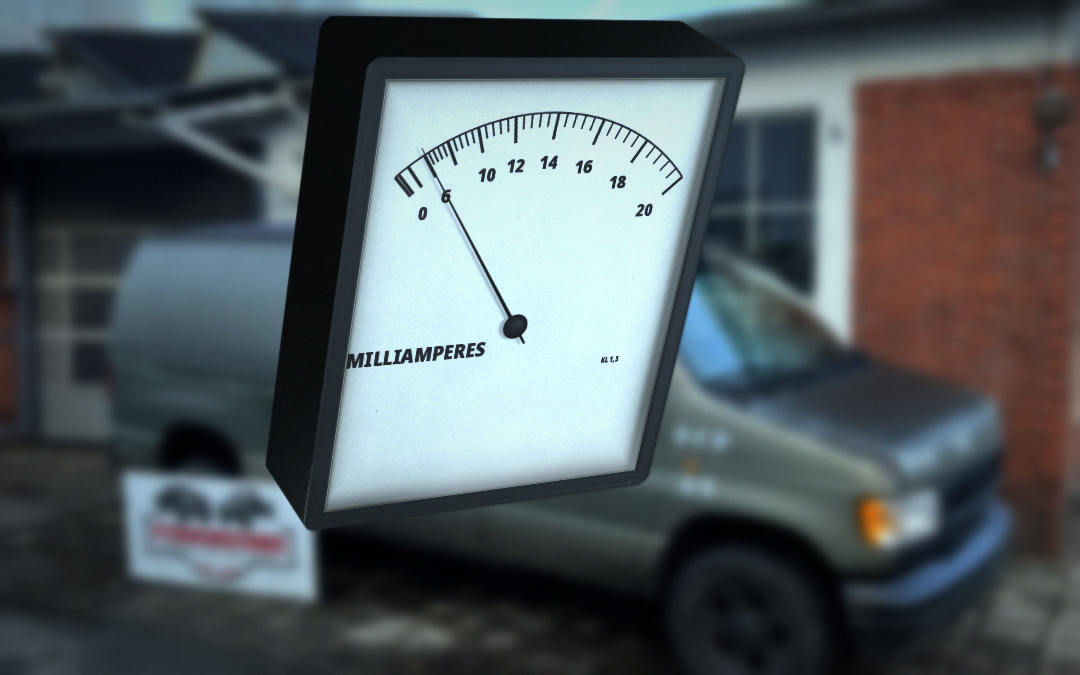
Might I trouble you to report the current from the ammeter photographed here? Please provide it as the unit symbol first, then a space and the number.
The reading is mA 6
